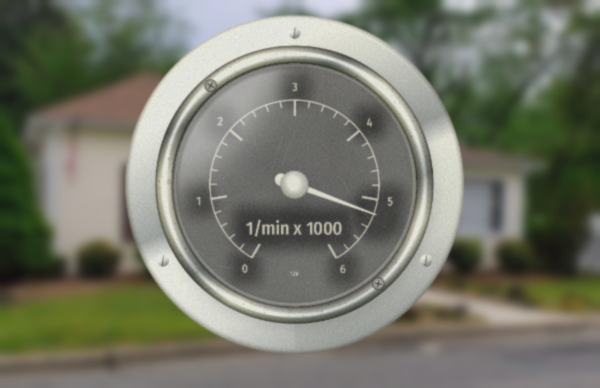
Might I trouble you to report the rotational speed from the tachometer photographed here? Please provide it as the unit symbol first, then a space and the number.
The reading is rpm 5200
